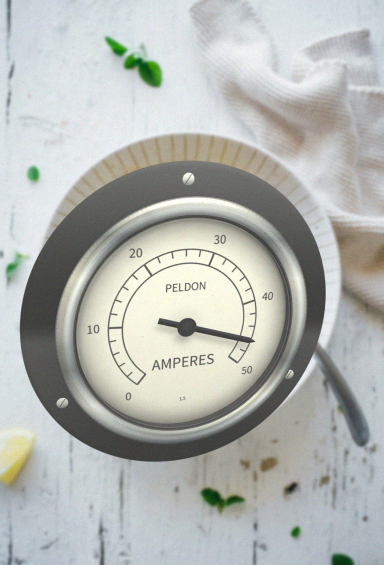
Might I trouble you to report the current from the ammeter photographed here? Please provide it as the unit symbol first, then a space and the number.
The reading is A 46
